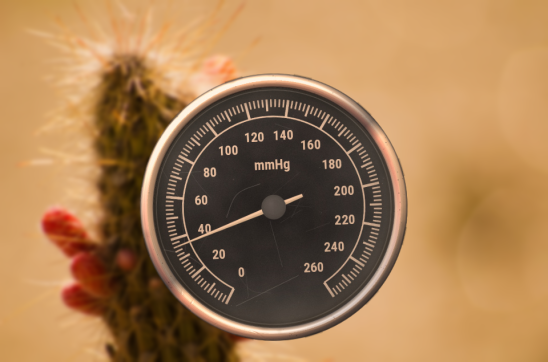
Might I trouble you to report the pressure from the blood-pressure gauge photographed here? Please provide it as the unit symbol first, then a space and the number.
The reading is mmHg 36
